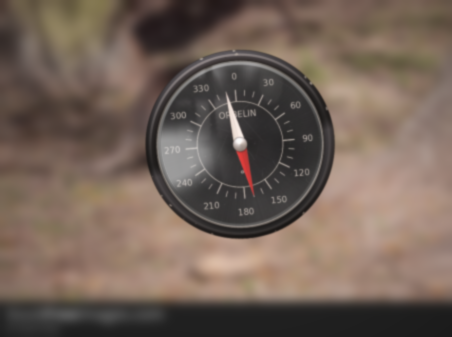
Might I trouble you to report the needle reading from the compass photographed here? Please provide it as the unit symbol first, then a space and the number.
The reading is ° 170
